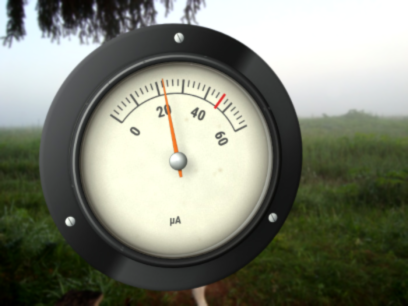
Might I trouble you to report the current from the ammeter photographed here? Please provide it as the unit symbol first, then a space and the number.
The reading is µA 22
